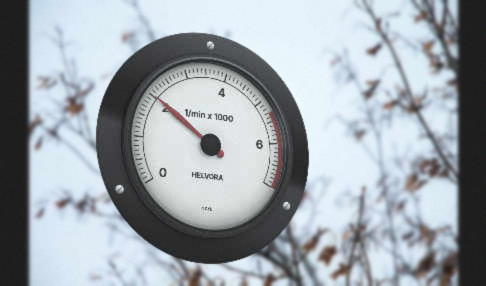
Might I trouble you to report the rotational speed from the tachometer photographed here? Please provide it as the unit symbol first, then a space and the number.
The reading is rpm 2000
